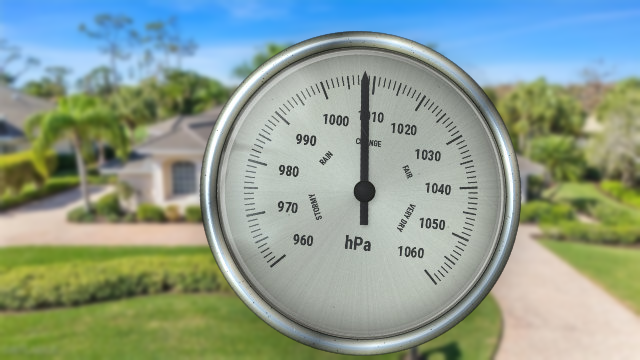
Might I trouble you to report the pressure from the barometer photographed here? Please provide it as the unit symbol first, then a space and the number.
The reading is hPa 1008
